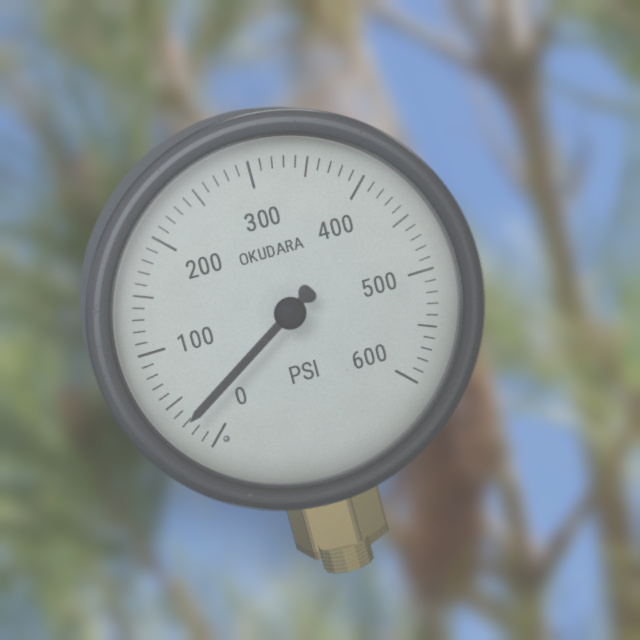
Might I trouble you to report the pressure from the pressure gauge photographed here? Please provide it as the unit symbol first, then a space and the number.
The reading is psi 30
